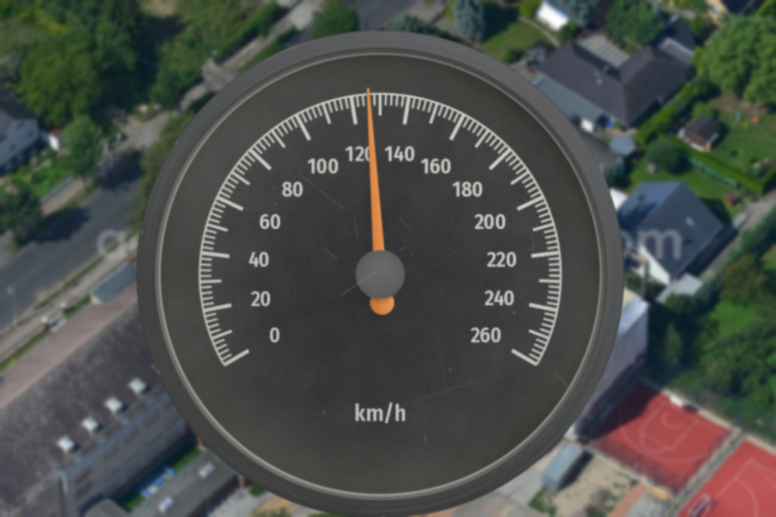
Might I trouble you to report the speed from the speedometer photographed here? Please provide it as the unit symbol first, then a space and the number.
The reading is km/h 126
